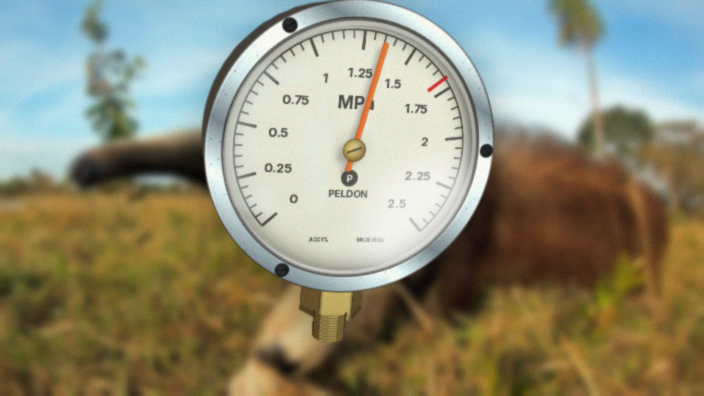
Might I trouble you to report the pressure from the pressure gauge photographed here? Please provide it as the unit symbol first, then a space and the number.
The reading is MPa 1.35
